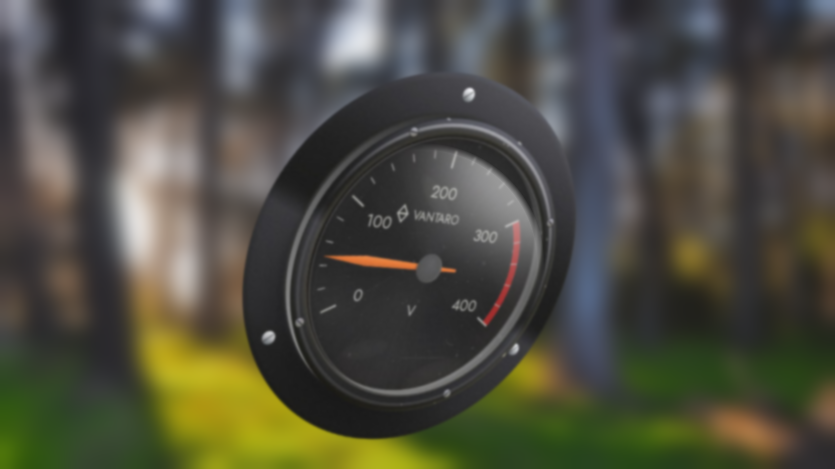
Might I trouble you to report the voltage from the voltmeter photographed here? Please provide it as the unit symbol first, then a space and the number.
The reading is V 50
